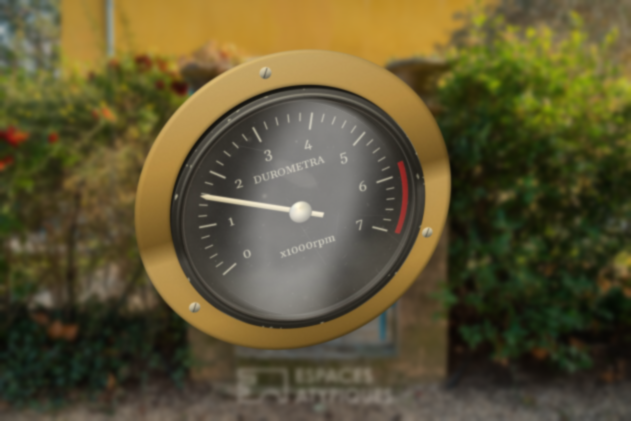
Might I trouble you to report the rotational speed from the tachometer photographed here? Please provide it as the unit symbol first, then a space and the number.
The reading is rpm 1600
